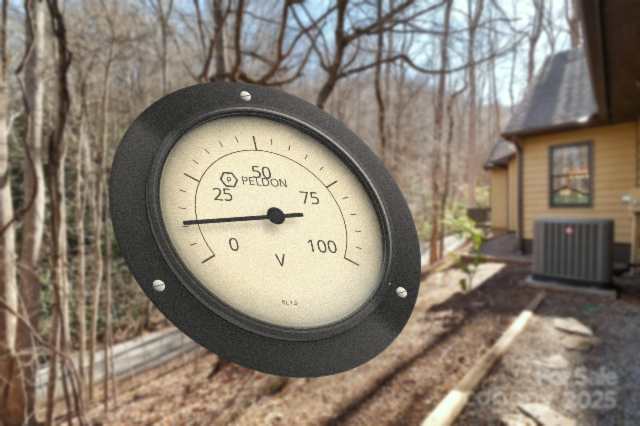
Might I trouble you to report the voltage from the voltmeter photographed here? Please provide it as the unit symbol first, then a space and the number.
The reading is V 10
